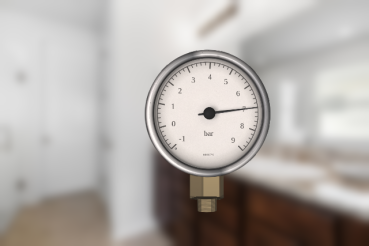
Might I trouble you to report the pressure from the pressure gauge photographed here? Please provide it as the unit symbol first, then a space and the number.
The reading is bar 7
